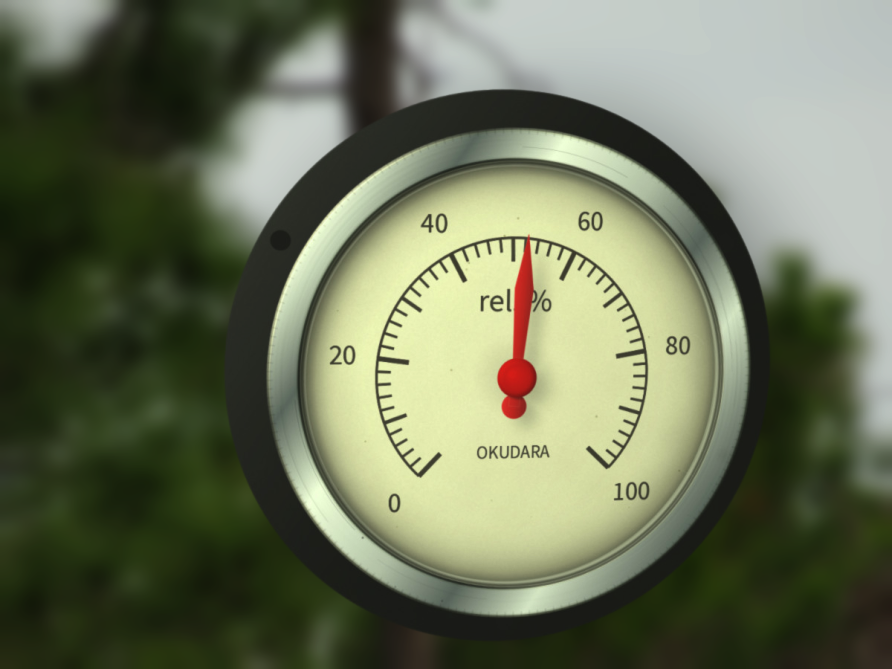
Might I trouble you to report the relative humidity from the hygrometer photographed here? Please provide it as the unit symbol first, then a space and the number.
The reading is % 52
